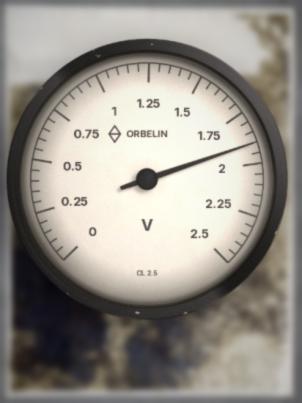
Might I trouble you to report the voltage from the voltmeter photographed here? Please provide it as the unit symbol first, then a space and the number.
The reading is V 1.9
